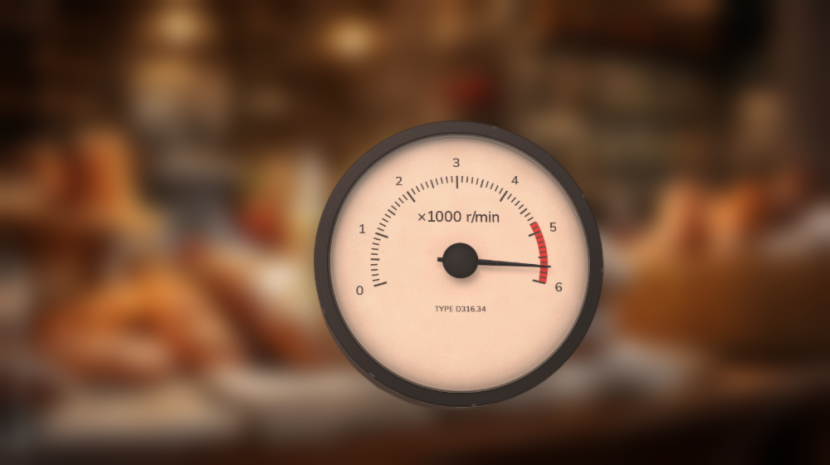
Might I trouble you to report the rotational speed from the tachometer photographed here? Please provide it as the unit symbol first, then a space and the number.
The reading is rpm 5700
